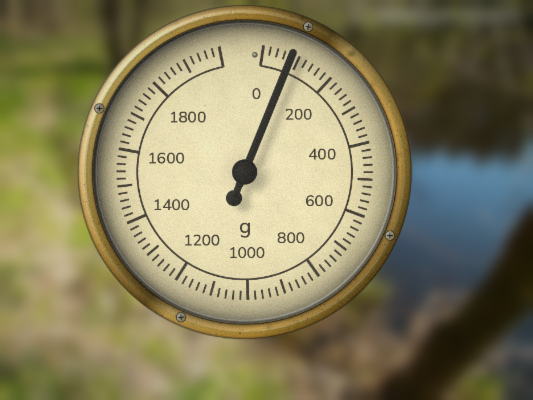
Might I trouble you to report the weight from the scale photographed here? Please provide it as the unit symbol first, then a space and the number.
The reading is g 80
